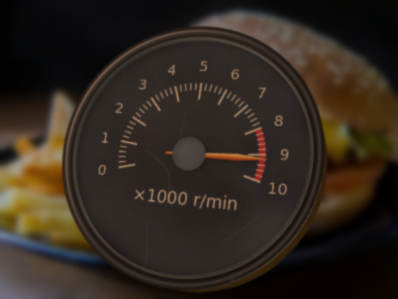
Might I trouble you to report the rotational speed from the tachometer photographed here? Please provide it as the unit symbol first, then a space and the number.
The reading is rpm 9200
